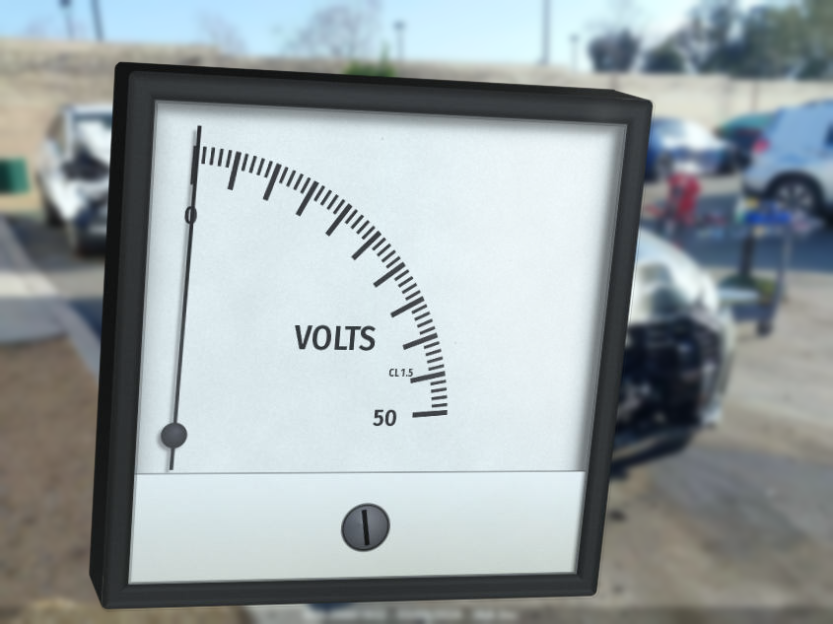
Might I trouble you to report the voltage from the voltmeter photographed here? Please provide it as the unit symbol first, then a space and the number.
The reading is V 0
